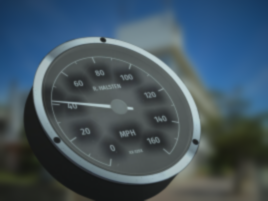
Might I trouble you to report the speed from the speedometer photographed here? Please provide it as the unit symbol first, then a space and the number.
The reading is mph 40
